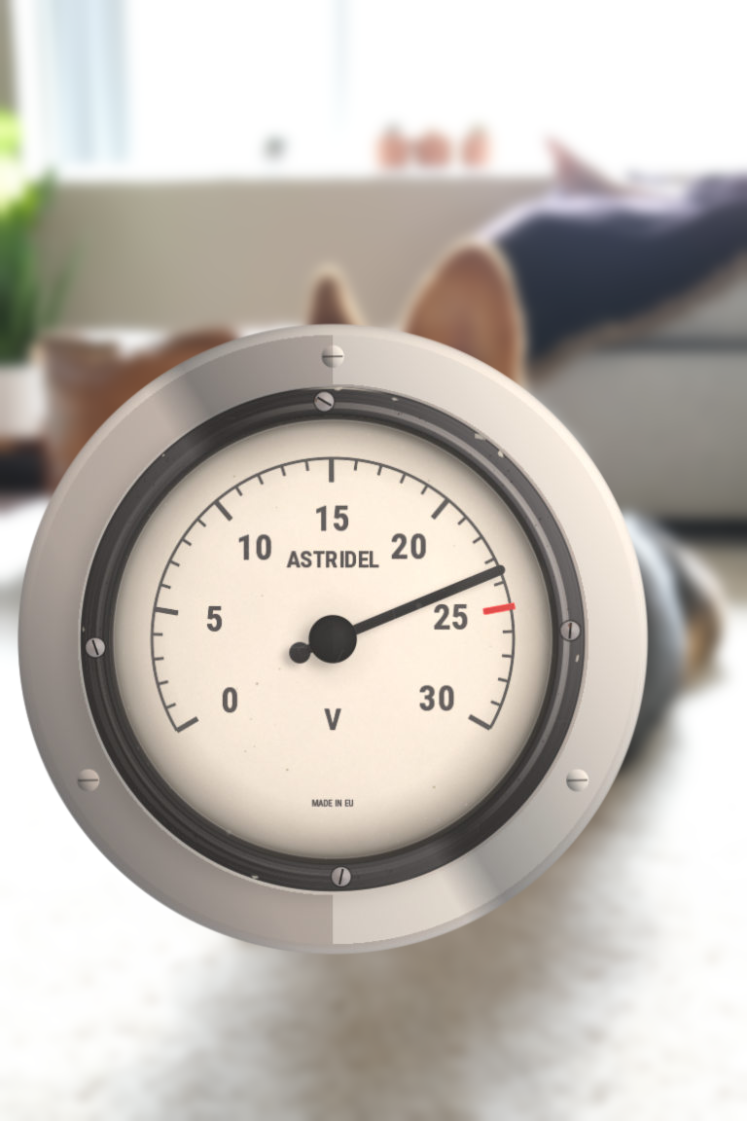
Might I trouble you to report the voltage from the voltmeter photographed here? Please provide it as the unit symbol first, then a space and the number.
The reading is V 23.5
